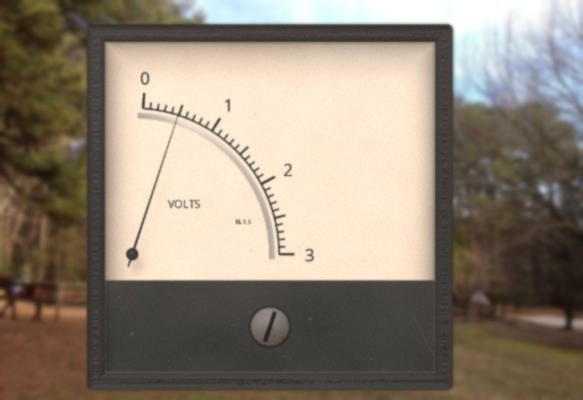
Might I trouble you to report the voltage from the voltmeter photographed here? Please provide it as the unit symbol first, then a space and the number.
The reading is V 0.5
